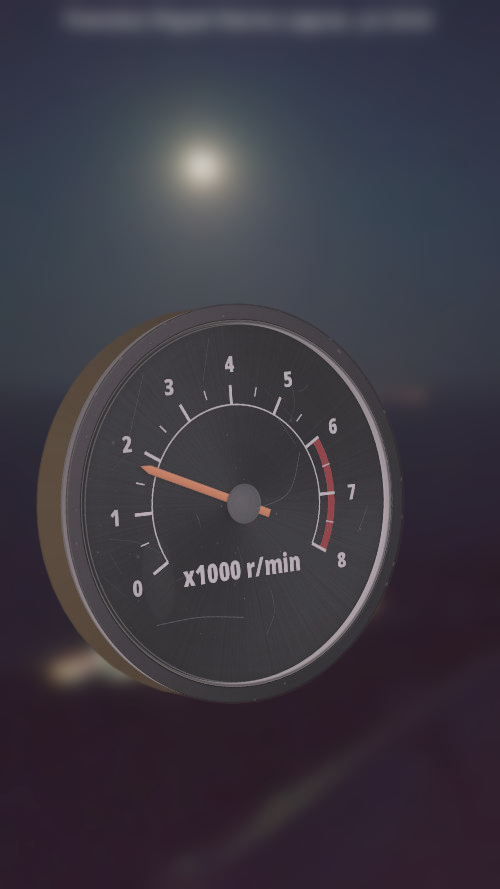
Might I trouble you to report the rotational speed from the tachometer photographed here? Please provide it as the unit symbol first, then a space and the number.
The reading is rpm 1750
